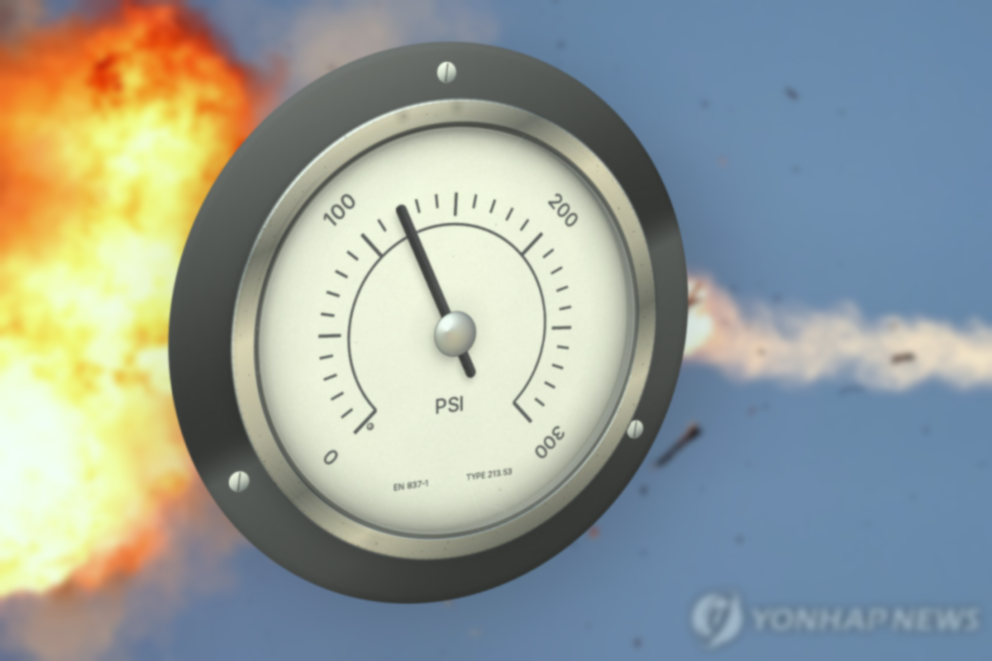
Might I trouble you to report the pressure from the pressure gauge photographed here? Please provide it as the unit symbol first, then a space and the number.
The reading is psi 120
